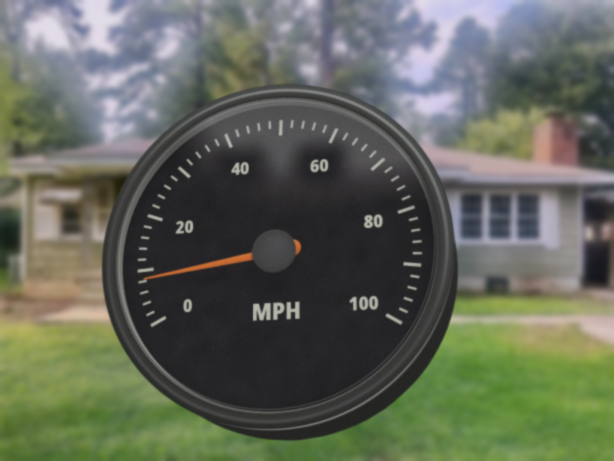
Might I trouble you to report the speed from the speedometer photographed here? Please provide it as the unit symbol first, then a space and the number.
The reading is mph 8
